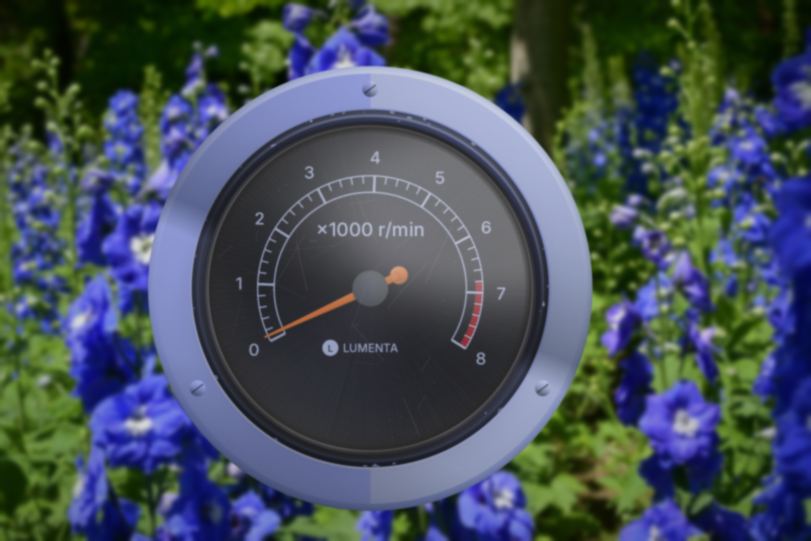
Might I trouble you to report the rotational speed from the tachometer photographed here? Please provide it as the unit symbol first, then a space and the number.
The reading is rpm 100
